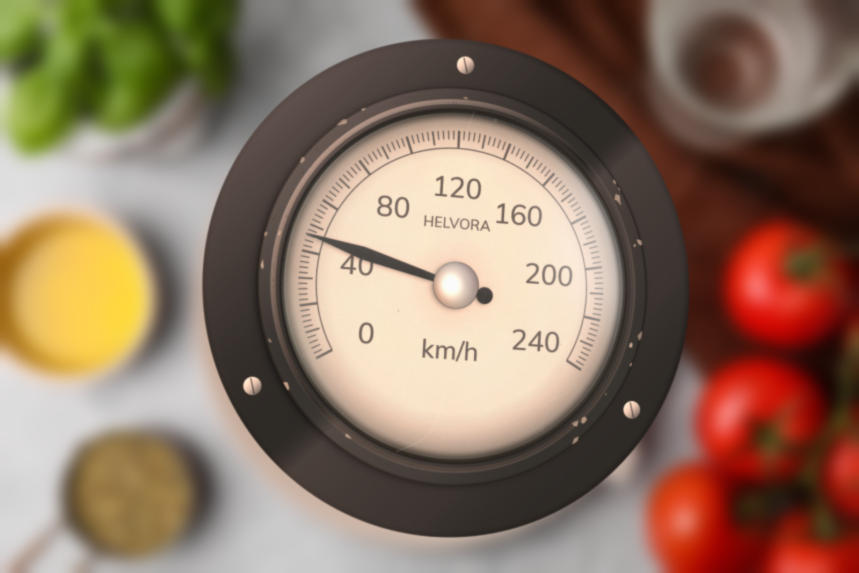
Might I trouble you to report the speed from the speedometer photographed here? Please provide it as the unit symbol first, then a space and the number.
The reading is km/h 46
